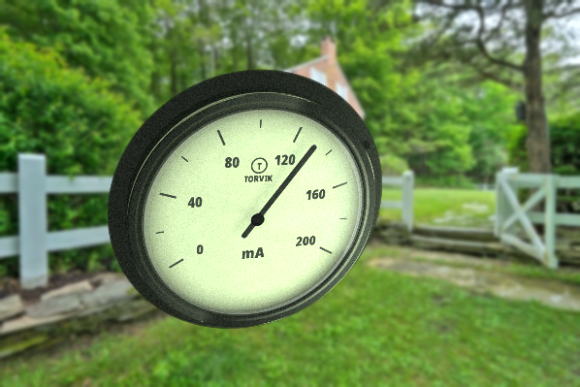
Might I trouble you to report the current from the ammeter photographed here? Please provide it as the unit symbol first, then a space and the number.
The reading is mA 130
